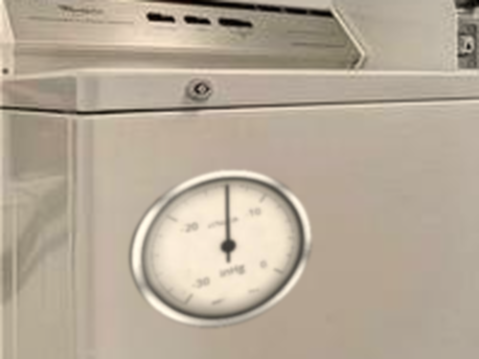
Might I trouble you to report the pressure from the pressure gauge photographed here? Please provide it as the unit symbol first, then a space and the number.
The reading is inHg -14
